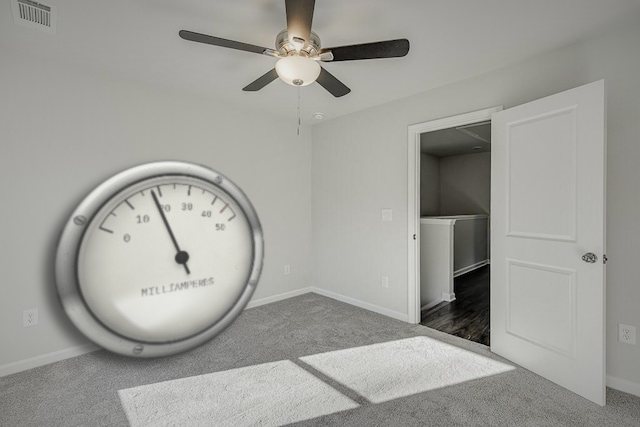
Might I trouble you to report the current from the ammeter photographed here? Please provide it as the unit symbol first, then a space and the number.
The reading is mA 17.5
